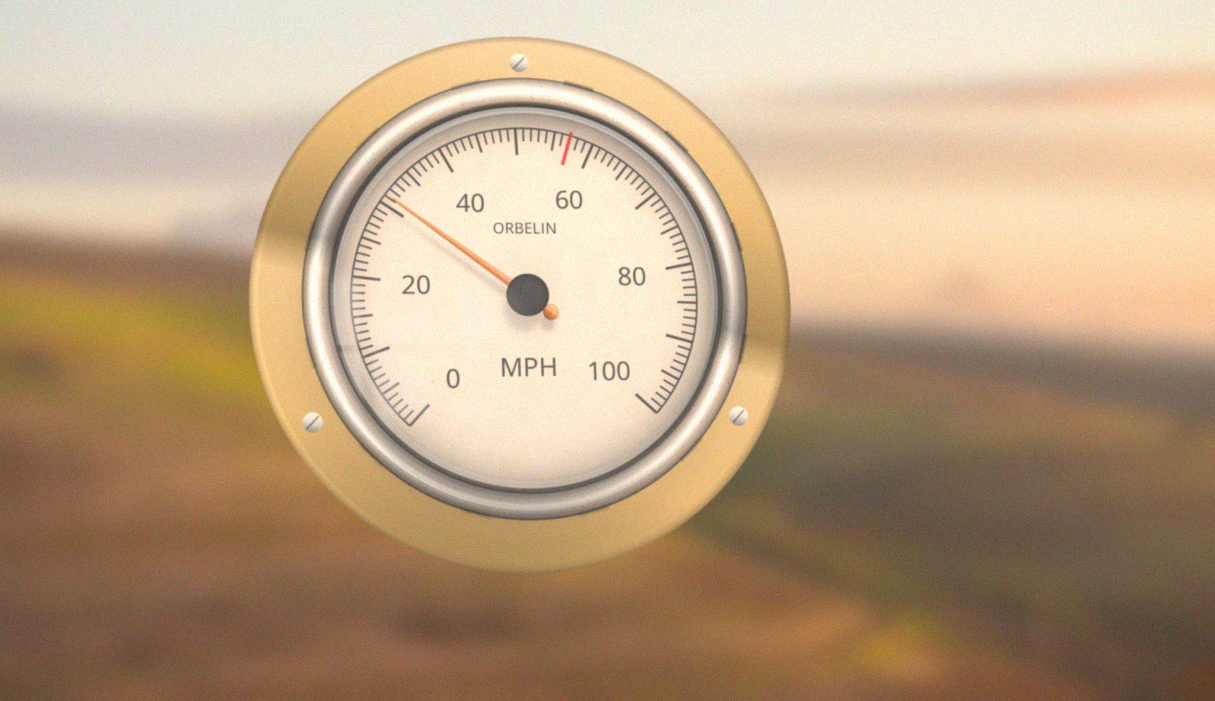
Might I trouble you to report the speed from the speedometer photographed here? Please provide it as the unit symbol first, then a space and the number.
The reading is mph 31
